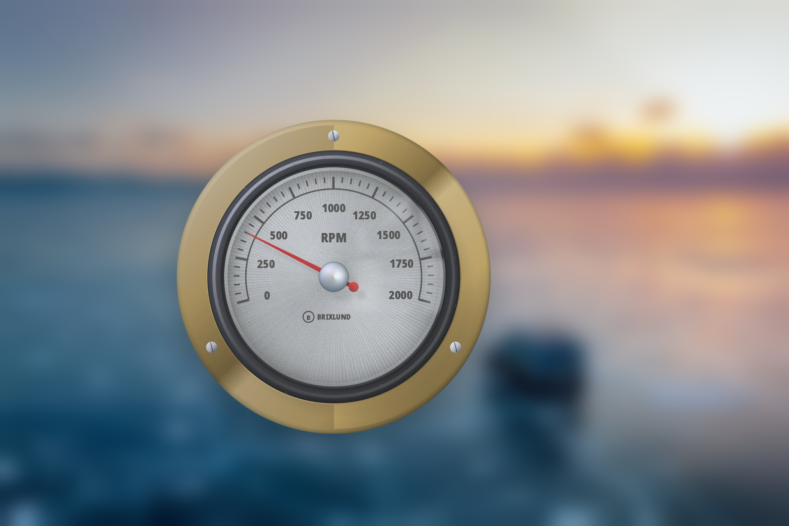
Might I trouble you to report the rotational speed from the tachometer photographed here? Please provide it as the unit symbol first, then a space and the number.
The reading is rpm 400
